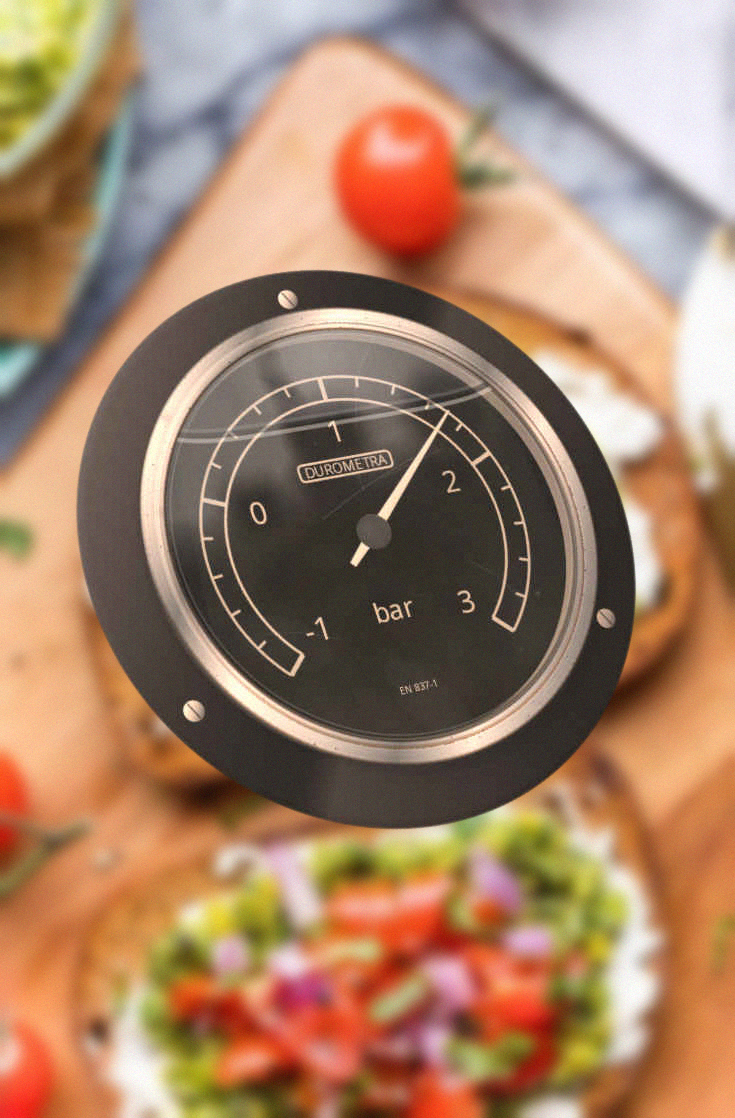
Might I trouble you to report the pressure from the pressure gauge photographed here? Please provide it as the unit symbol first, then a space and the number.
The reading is bar 1.7
